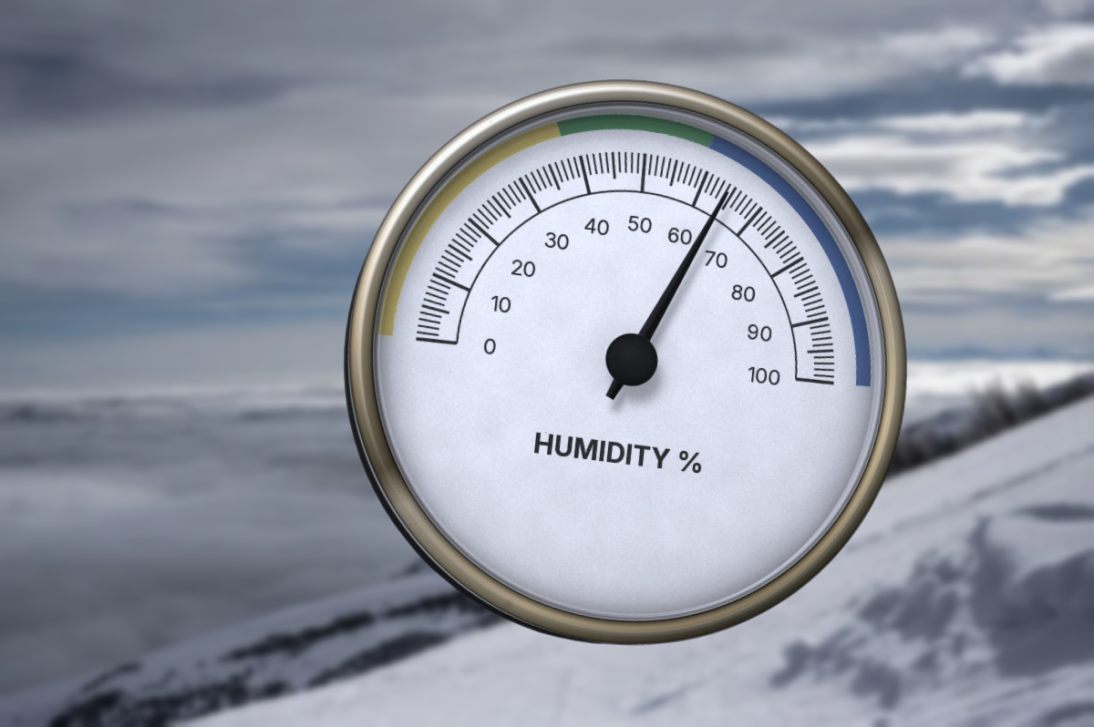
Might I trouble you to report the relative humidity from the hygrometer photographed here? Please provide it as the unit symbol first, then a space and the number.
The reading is % 64
